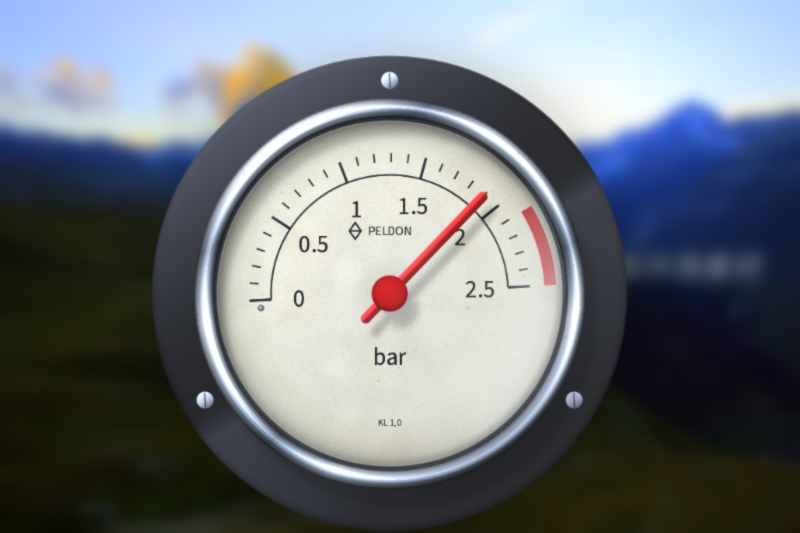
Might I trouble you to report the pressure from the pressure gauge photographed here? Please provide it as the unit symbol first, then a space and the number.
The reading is bar 1.9
